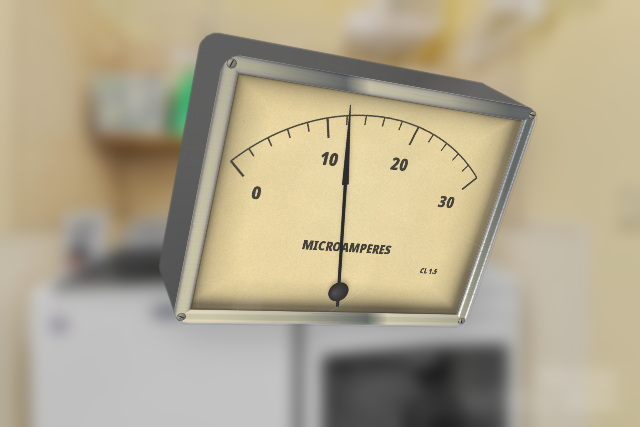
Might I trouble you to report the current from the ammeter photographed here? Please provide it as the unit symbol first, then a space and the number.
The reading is µA 12
